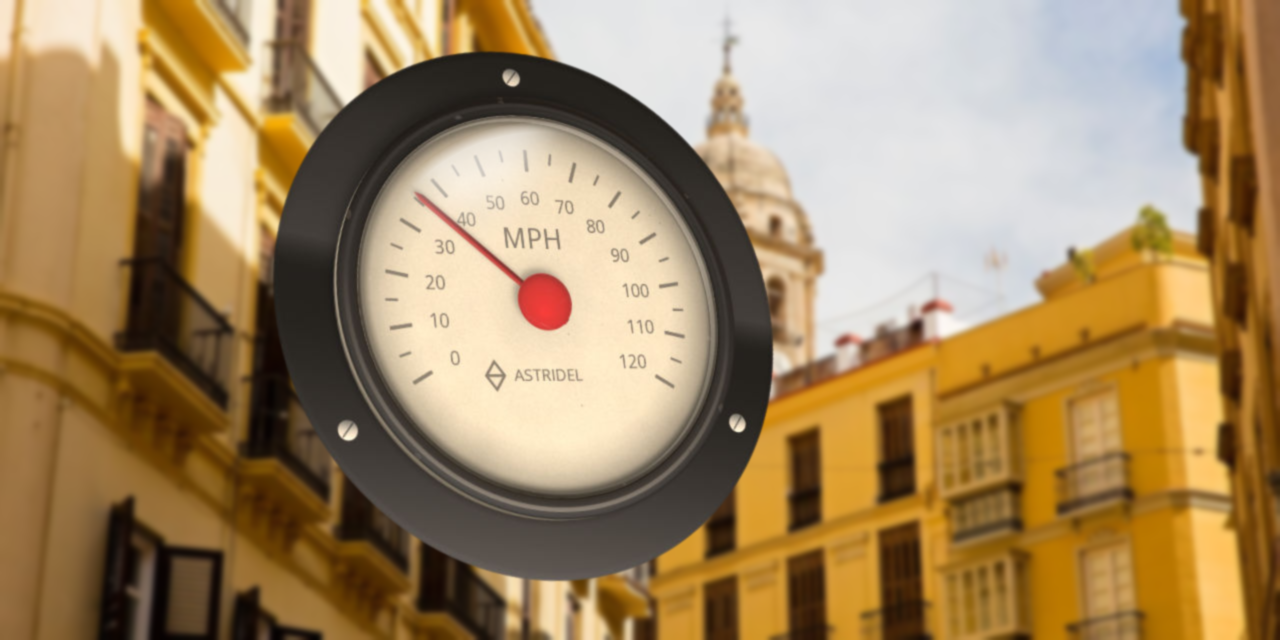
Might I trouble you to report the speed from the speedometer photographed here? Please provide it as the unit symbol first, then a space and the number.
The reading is mph 35
